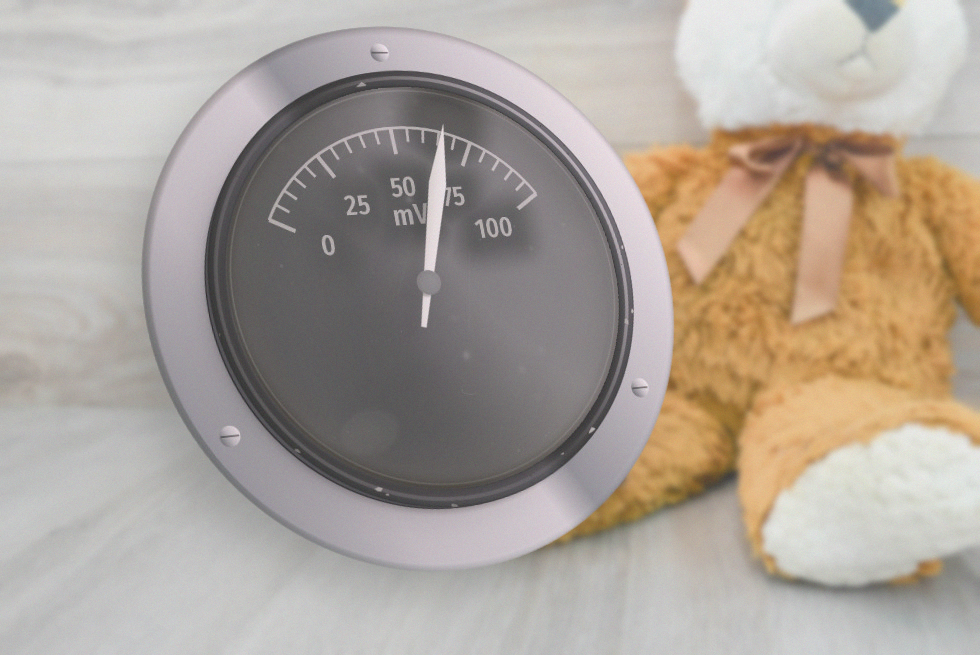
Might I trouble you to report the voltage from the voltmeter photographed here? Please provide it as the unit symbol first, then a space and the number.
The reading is mV 65
